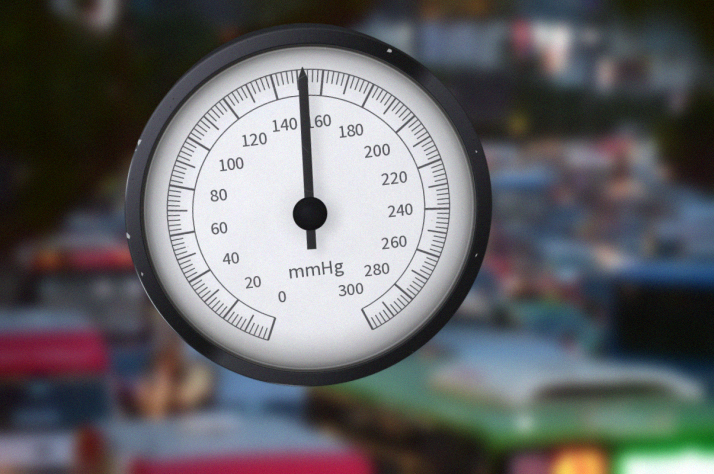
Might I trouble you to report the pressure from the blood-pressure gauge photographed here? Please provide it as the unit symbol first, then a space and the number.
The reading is mmHg 152
